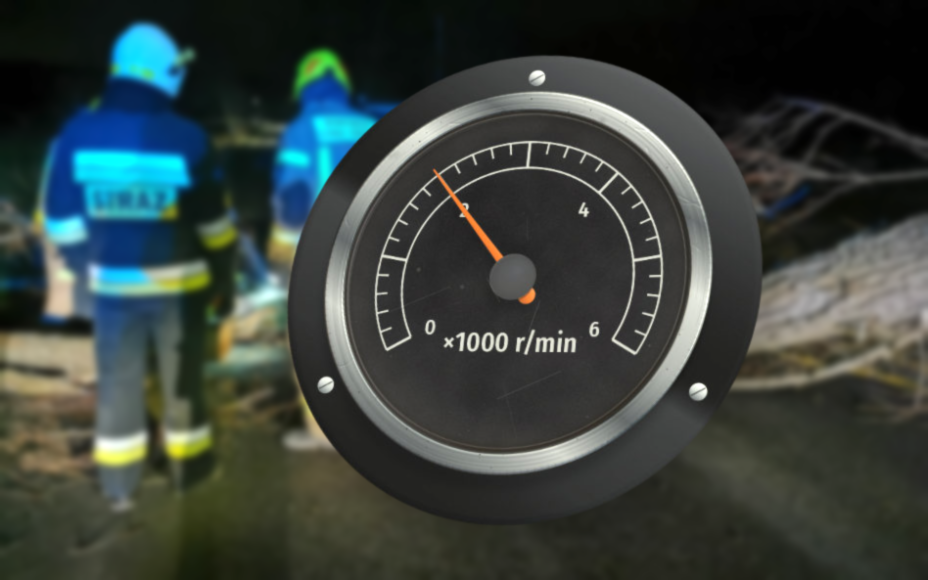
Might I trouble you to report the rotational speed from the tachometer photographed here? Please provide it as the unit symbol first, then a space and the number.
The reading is rpm 2000
